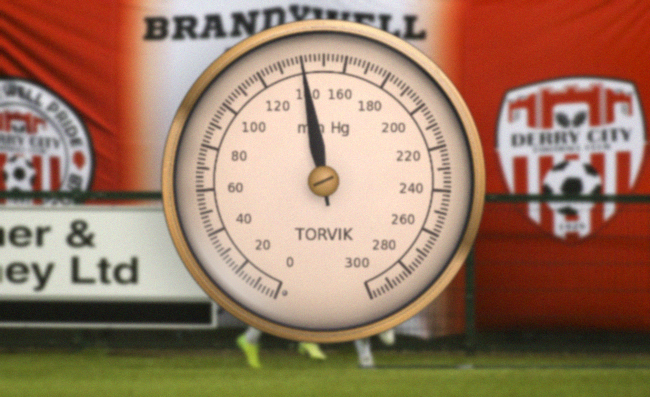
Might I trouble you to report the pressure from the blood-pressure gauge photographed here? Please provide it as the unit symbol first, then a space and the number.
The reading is mmHg 140
